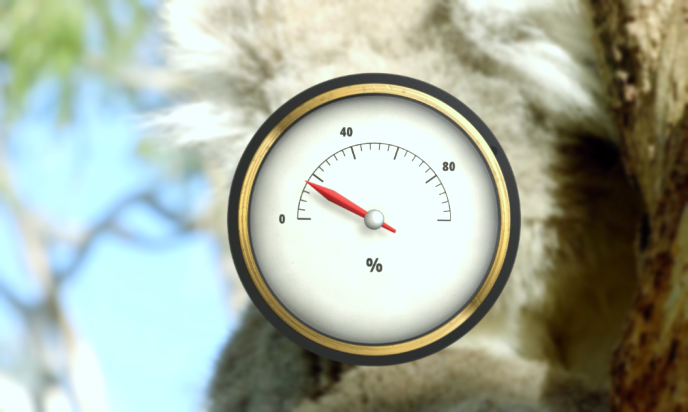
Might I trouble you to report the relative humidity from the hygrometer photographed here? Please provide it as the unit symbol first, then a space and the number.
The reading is % 16
